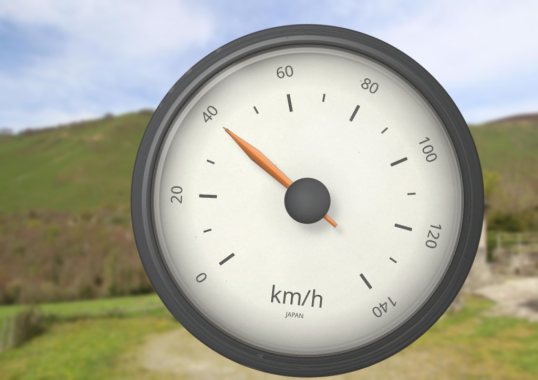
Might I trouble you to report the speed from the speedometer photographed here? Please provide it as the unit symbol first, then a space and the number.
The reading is km/h 40
